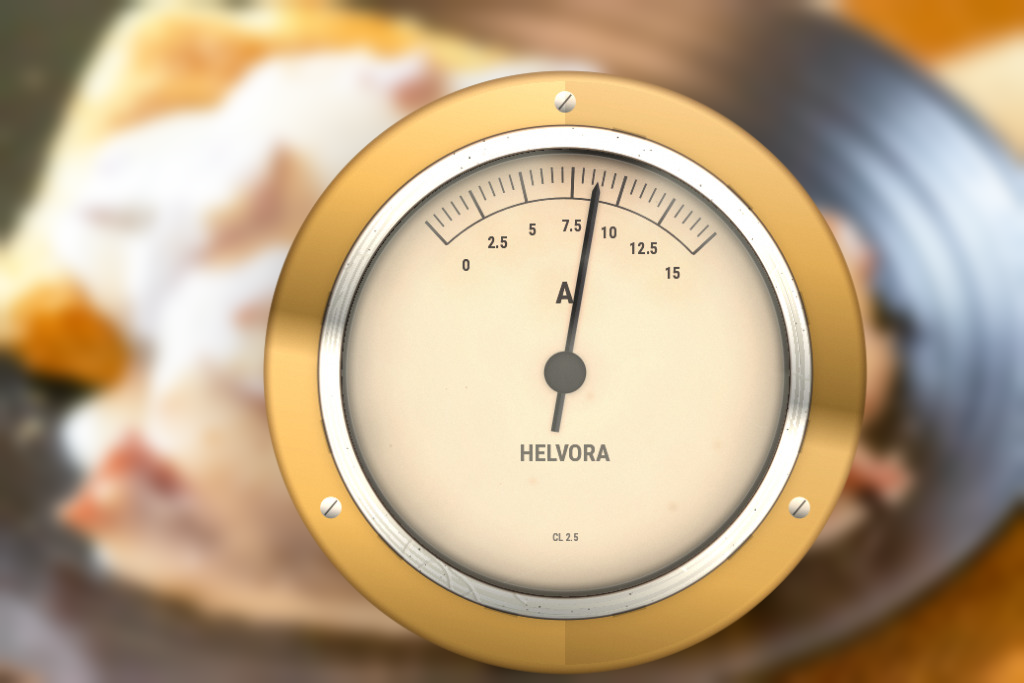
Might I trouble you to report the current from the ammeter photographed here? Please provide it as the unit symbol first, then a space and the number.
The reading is A 8.75
